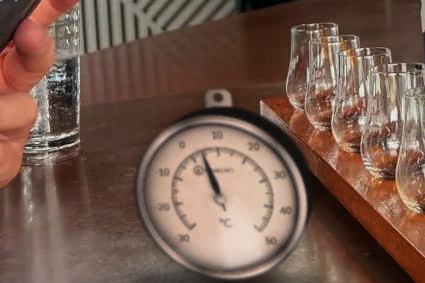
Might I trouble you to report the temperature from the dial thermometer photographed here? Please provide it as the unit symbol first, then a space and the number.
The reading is °C 5
